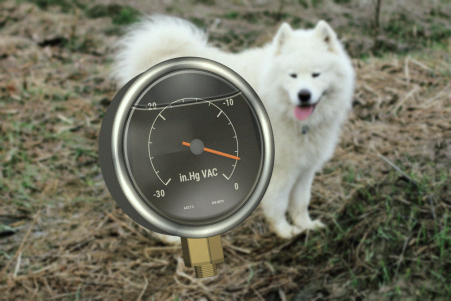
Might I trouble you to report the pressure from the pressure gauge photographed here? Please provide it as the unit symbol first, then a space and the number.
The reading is inHg -3
